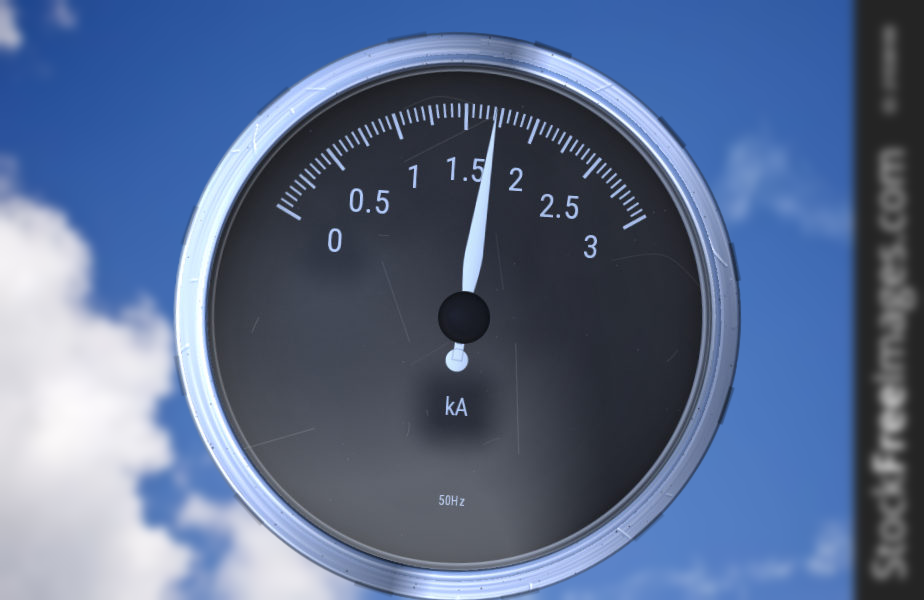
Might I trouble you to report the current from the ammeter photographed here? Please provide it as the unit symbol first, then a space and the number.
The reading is kA 1.7
